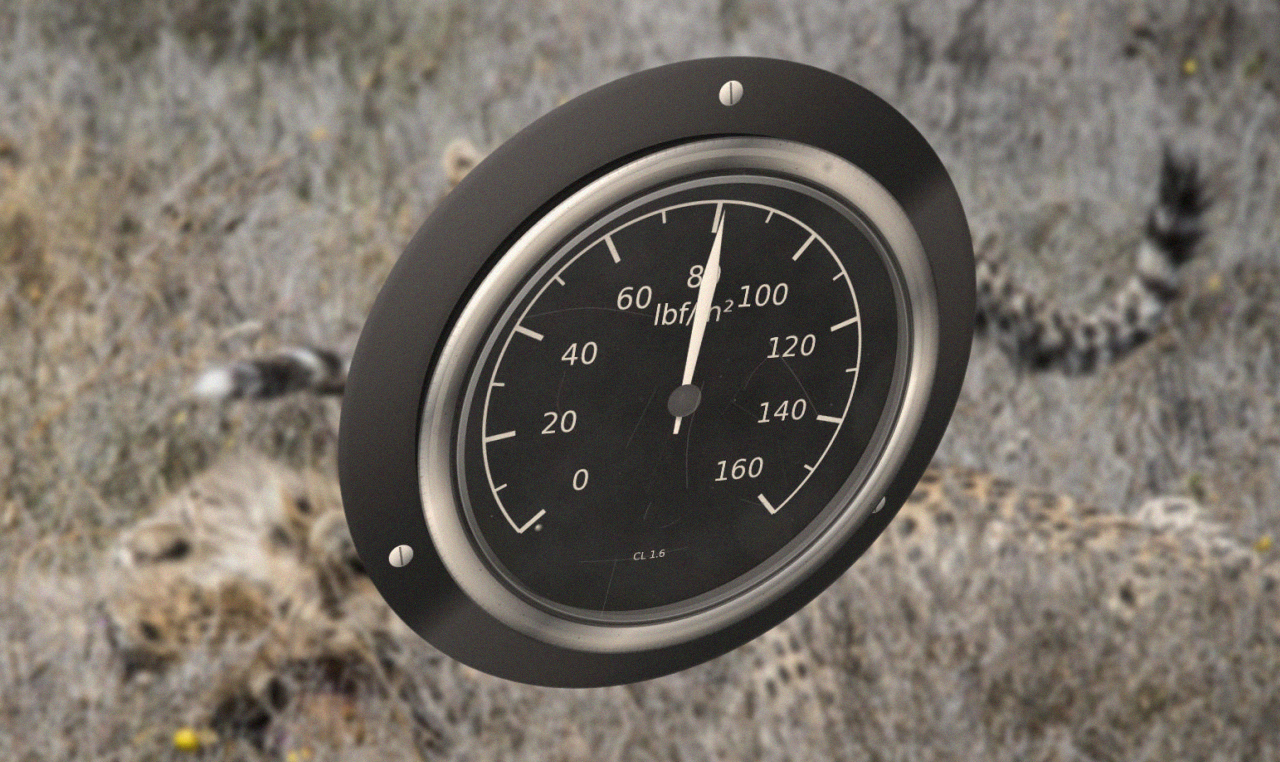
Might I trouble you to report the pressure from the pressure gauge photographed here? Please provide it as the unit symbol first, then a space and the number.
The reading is psi 80
